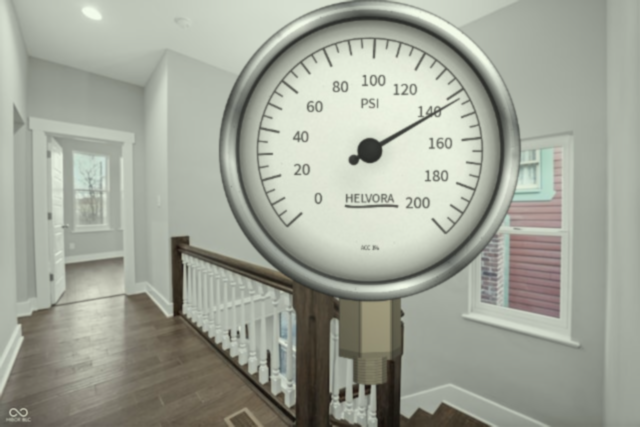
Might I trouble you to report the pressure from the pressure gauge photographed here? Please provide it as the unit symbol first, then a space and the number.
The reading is psi 142.5
